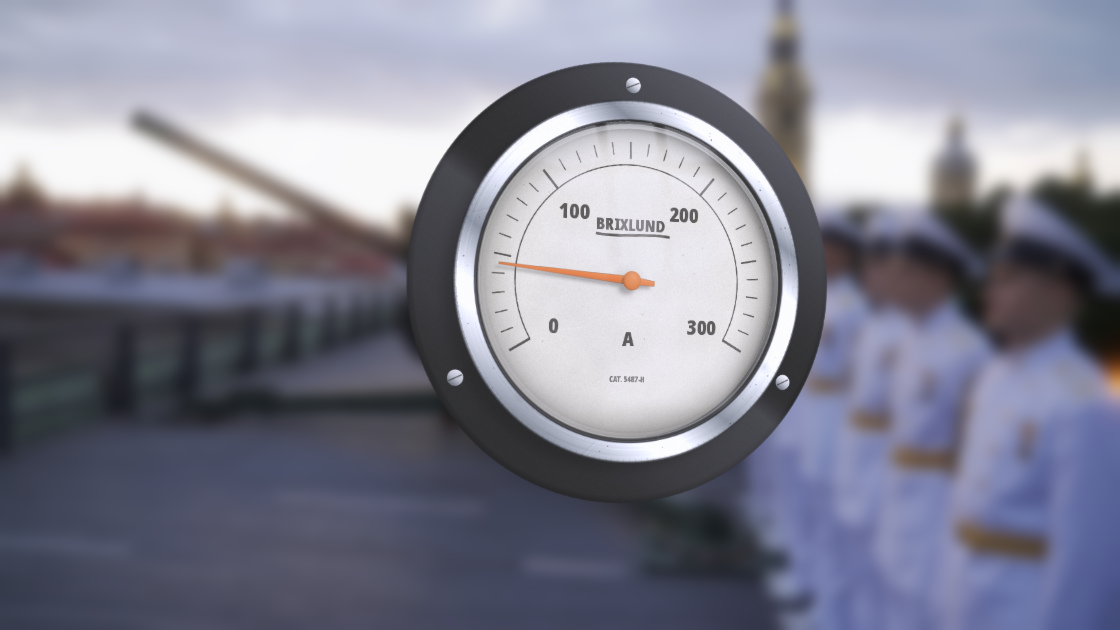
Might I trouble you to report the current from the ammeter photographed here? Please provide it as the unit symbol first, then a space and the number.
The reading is A 45
